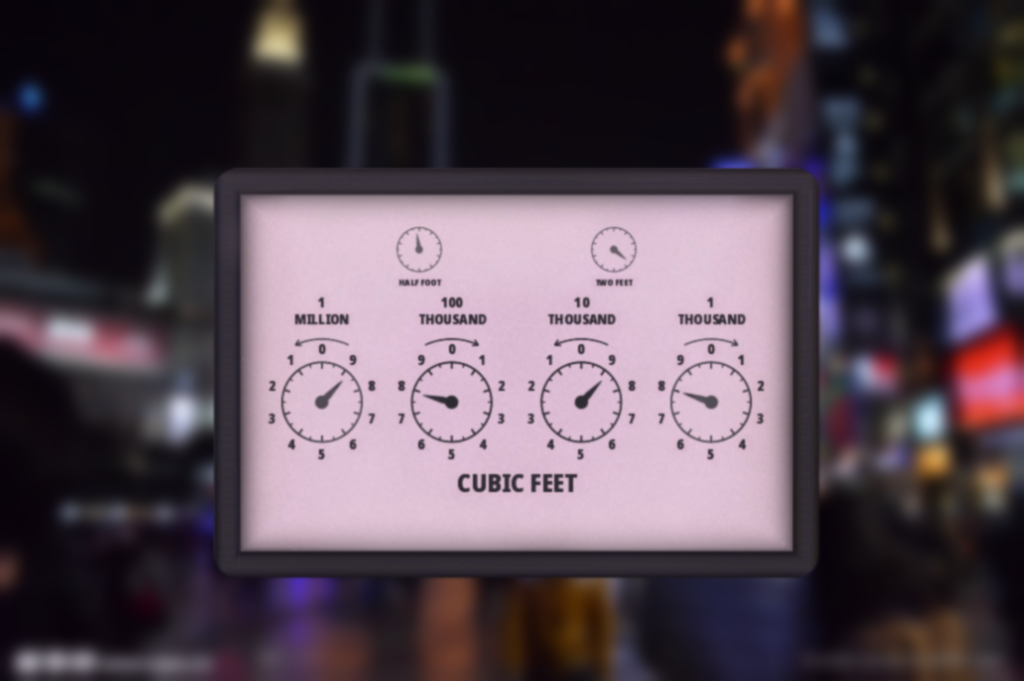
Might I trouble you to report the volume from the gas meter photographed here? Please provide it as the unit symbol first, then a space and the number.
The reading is ft³ 878800
